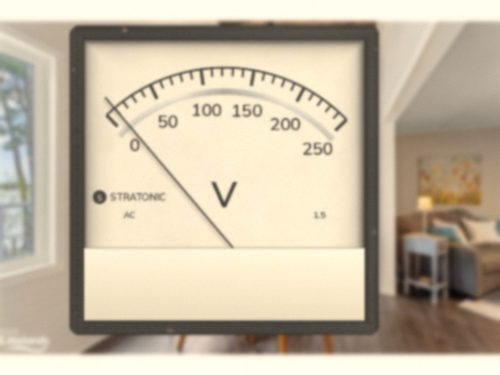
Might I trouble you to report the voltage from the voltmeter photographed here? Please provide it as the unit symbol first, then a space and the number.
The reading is V 10
